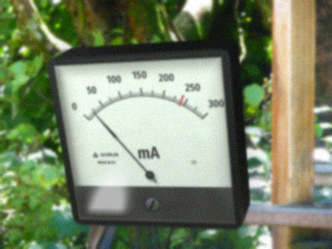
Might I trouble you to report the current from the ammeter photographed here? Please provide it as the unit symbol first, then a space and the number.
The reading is mA 25
